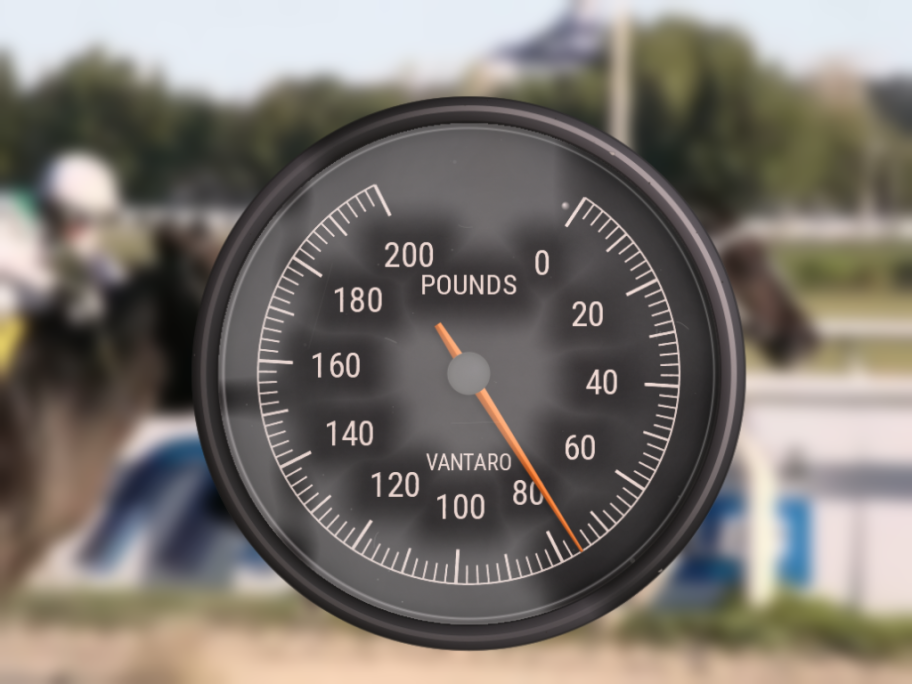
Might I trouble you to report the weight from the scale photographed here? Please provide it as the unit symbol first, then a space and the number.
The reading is lb 76
